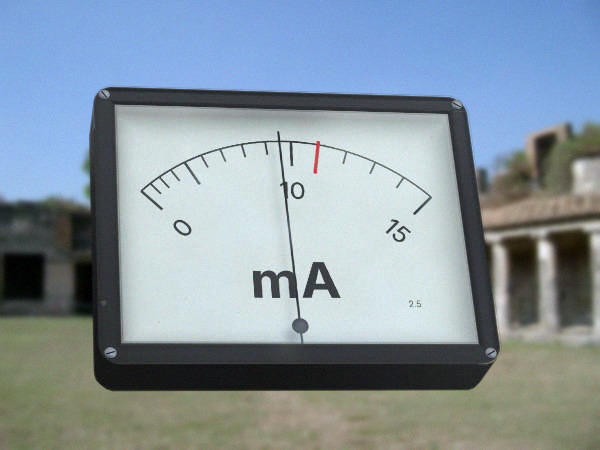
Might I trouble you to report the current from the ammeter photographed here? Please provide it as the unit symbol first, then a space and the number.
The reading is mA 9.5
